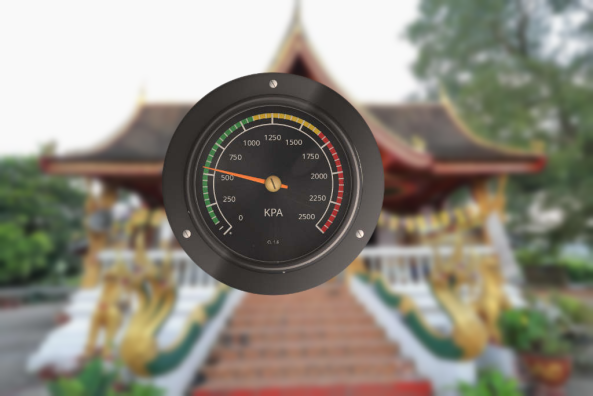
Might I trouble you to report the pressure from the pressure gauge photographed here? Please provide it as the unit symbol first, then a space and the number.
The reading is kPa 550
